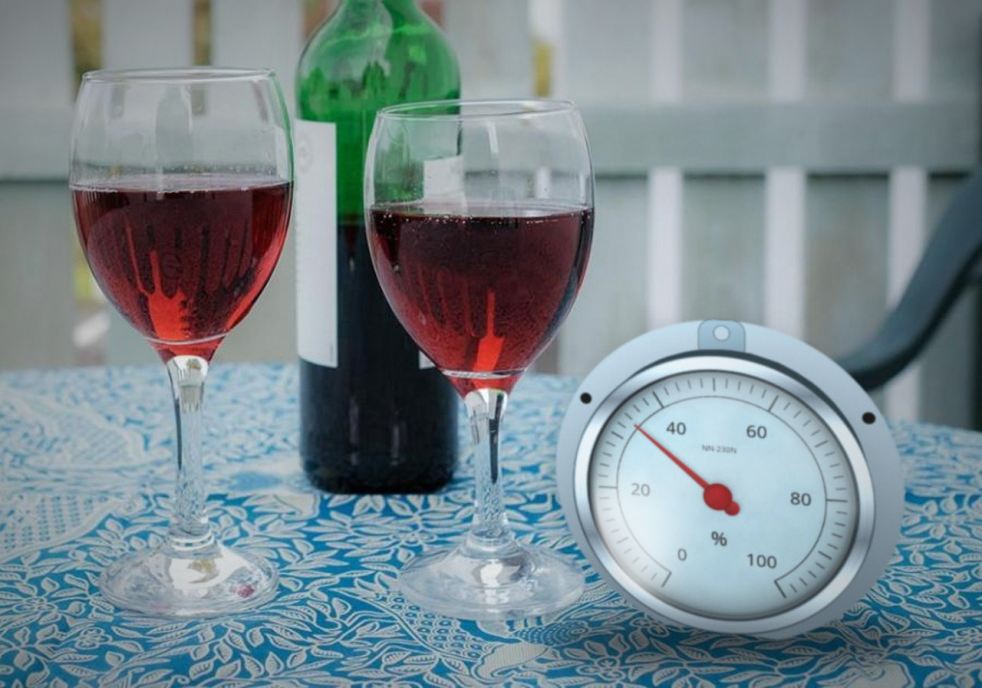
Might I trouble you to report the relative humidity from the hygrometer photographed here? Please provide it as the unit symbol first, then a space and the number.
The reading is % 34
